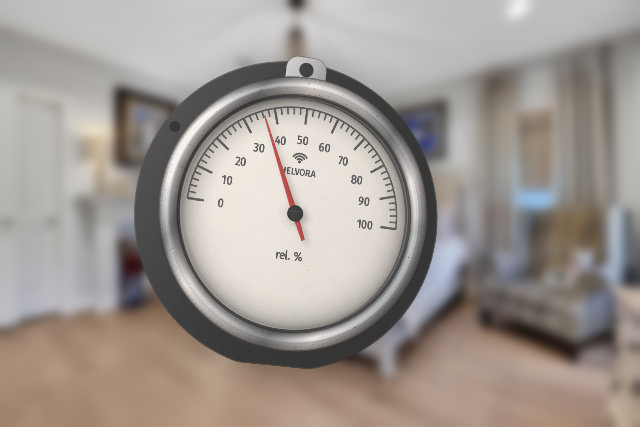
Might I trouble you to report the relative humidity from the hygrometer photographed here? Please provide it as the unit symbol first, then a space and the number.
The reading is % 36
